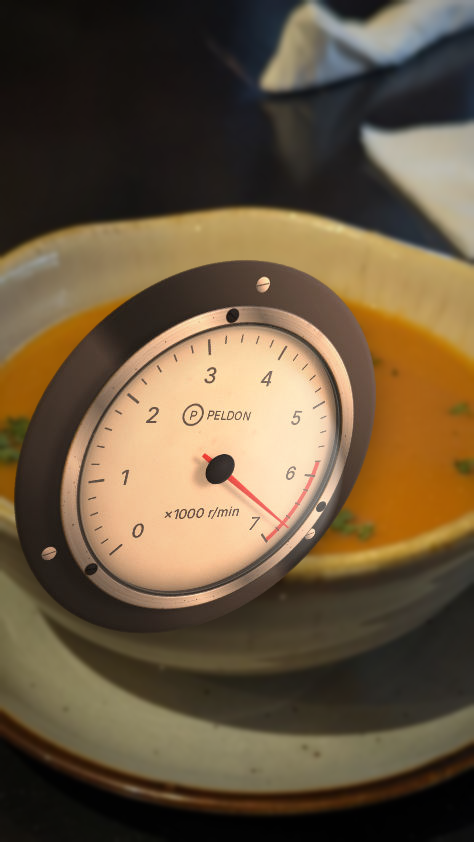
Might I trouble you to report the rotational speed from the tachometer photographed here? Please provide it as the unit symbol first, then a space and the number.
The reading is rpm 6700
